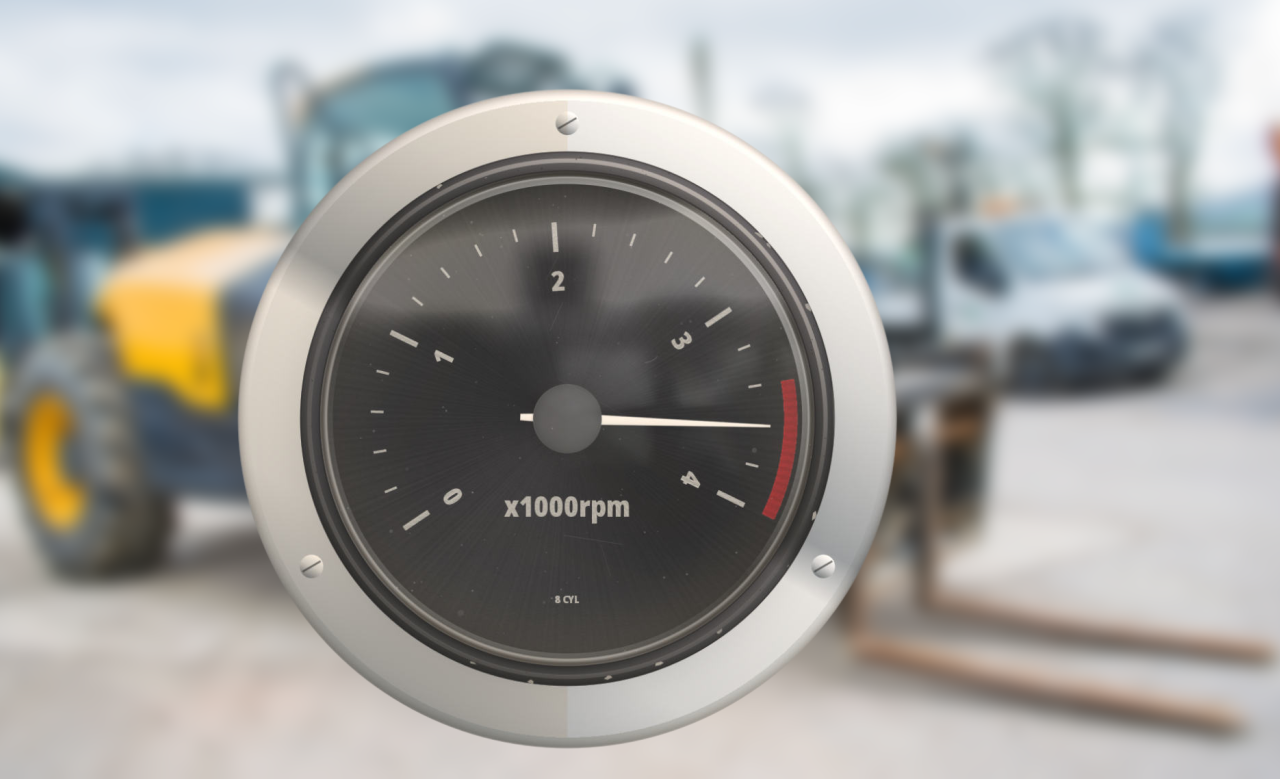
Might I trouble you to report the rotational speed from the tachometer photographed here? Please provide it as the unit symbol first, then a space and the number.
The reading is rpm 3600
